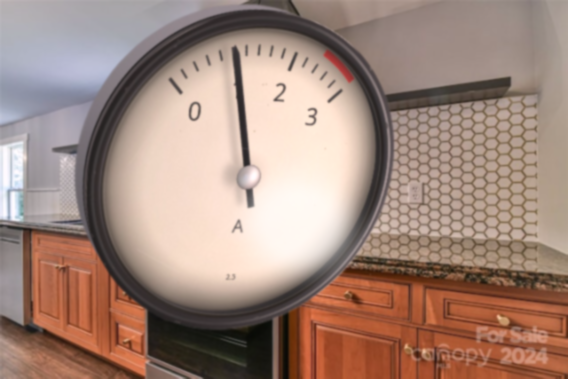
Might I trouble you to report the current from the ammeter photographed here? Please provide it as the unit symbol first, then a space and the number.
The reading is A 1
